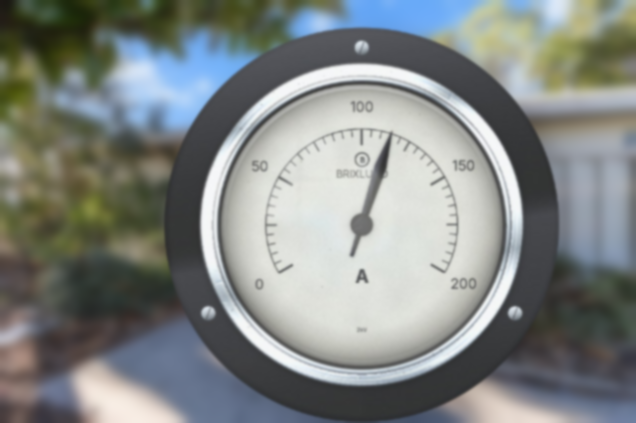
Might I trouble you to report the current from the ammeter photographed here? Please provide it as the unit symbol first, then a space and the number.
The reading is A 115
